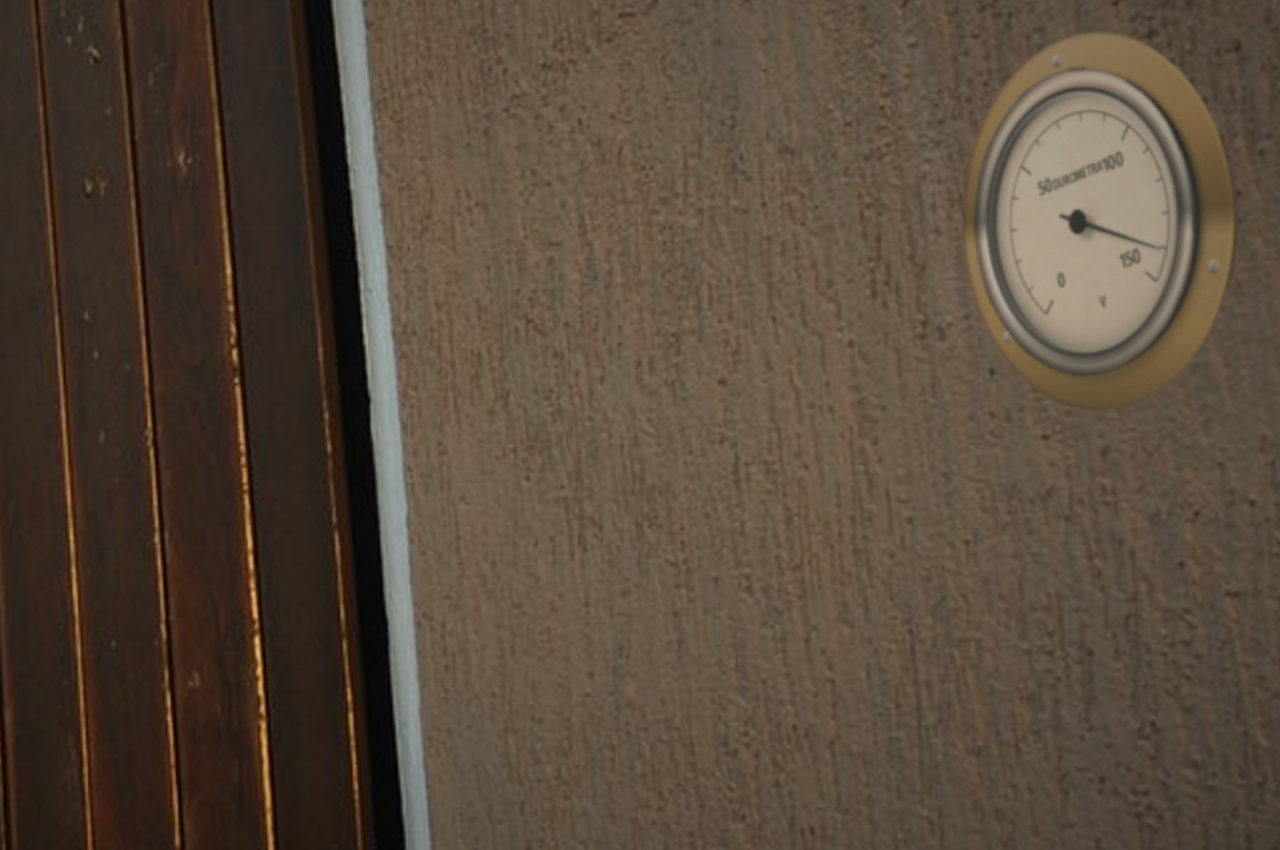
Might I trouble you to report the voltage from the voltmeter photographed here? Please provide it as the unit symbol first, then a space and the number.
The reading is V 140
